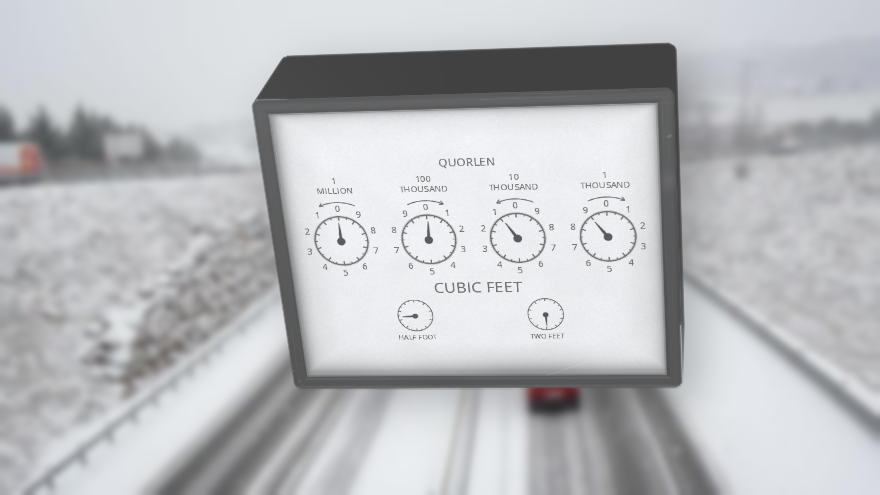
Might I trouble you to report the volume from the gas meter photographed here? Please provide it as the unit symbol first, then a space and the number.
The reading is ft³ 900
